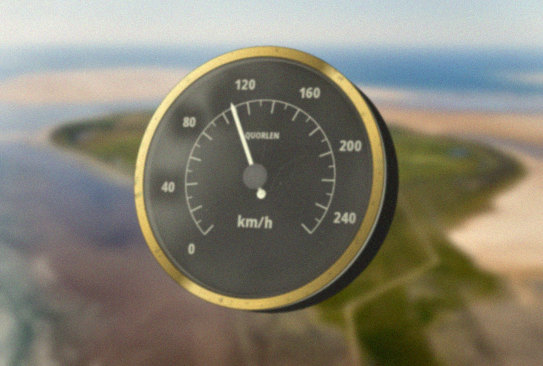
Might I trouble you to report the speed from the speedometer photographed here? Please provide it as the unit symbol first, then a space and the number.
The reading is km/h 110
